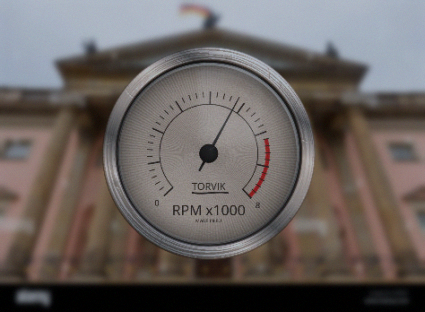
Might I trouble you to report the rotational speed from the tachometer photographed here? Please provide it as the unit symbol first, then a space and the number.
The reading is rpm 4800
